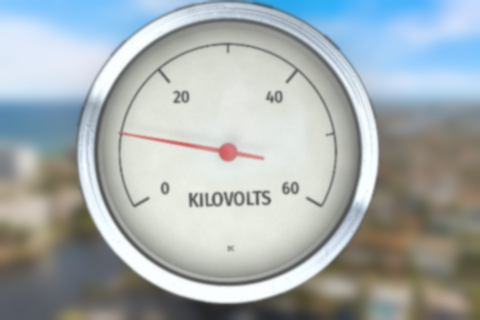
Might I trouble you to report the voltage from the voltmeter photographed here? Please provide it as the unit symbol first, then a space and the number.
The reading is kV 10
